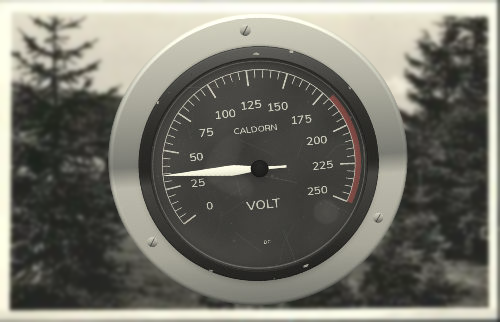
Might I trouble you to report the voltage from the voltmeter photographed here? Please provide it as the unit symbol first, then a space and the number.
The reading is V 35
